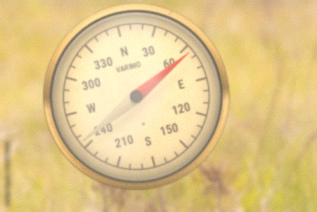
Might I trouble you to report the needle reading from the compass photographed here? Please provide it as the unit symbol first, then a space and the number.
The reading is ° 65
